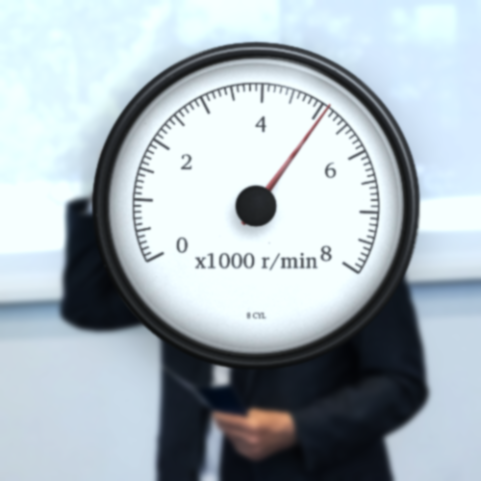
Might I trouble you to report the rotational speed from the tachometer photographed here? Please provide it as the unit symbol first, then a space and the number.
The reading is rpm 5100
